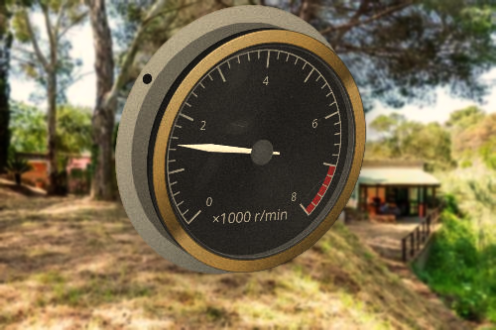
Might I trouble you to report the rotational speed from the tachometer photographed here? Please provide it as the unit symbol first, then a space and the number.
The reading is rpm 1500
